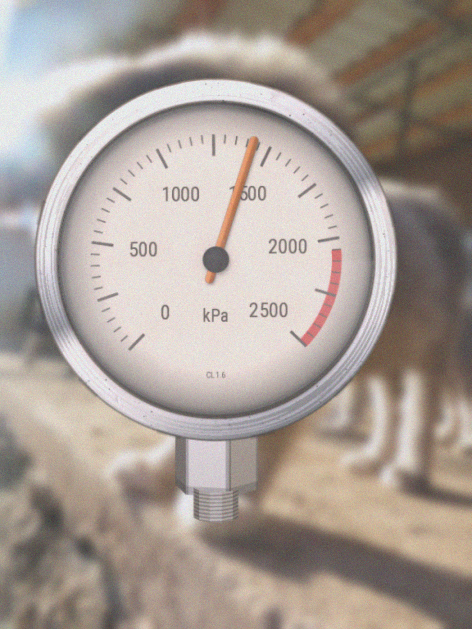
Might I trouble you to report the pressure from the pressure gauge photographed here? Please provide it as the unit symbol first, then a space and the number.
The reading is kPa 1425
